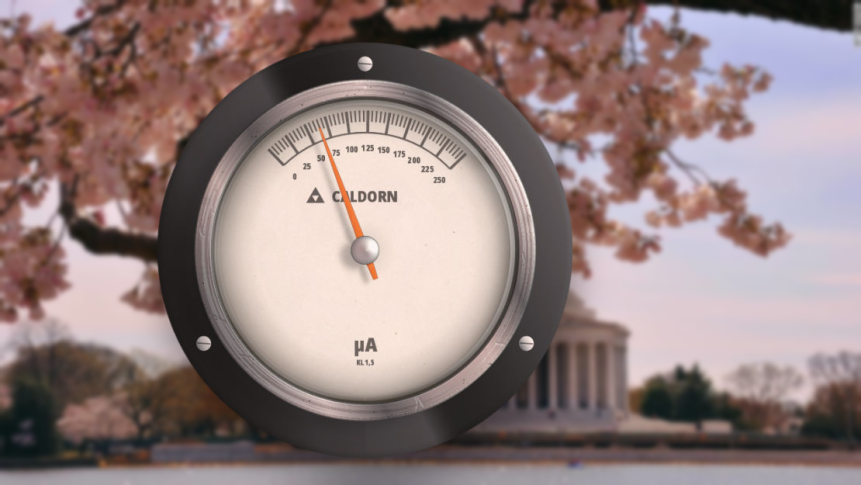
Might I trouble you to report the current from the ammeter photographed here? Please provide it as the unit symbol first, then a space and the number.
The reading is µA 65
